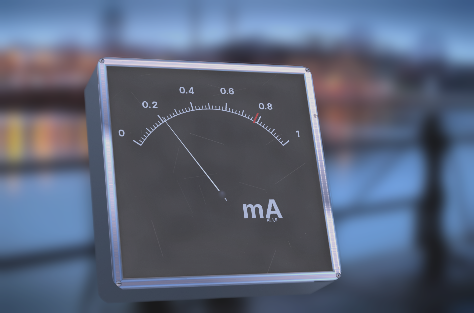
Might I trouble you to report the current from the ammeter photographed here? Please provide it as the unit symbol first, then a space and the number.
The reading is mA 0.2
